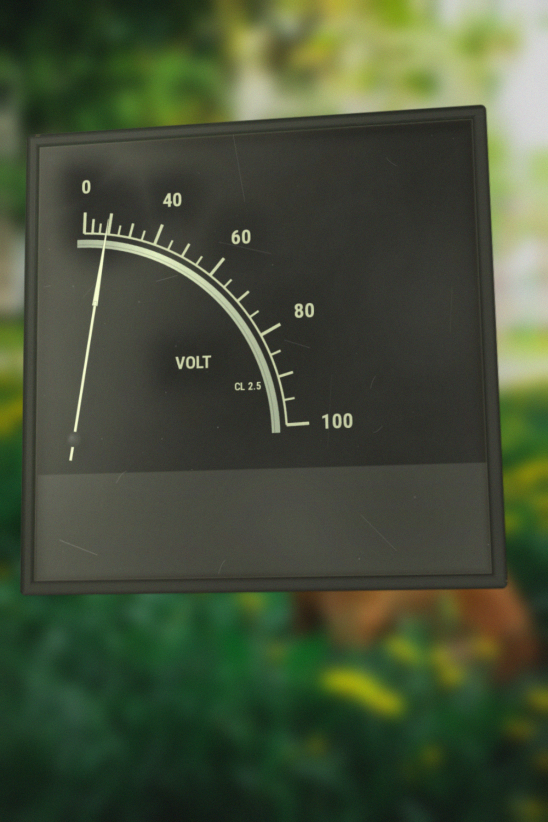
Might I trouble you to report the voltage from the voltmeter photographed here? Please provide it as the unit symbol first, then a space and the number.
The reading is V 20
